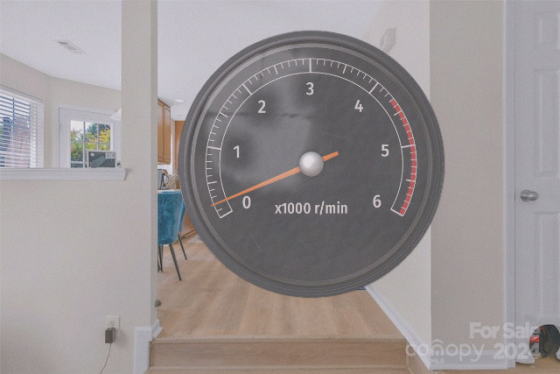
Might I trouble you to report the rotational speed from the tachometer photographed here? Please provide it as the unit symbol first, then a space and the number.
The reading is rpm 200
